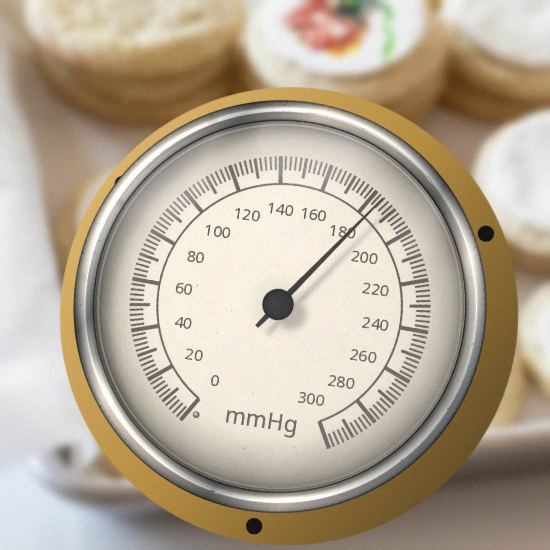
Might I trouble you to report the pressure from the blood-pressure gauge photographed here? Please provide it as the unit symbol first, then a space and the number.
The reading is mmHg 184
